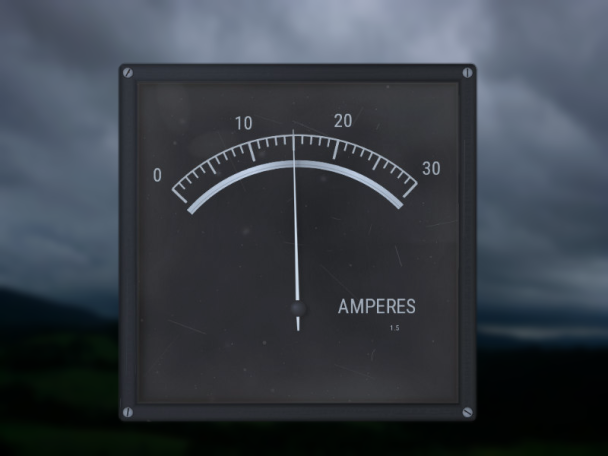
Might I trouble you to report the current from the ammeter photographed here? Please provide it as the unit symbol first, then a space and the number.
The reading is A 15
